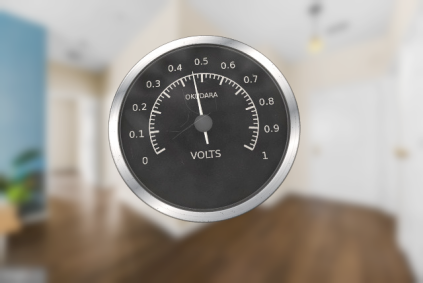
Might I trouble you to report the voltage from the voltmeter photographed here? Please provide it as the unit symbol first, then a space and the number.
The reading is V 0.46
